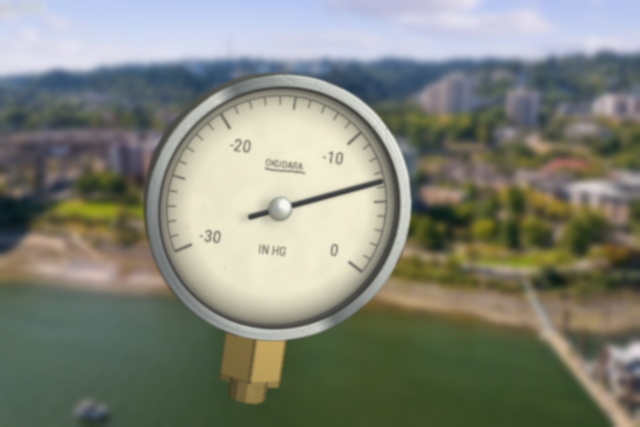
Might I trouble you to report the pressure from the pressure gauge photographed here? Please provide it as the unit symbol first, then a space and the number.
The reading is inHg -6.5
